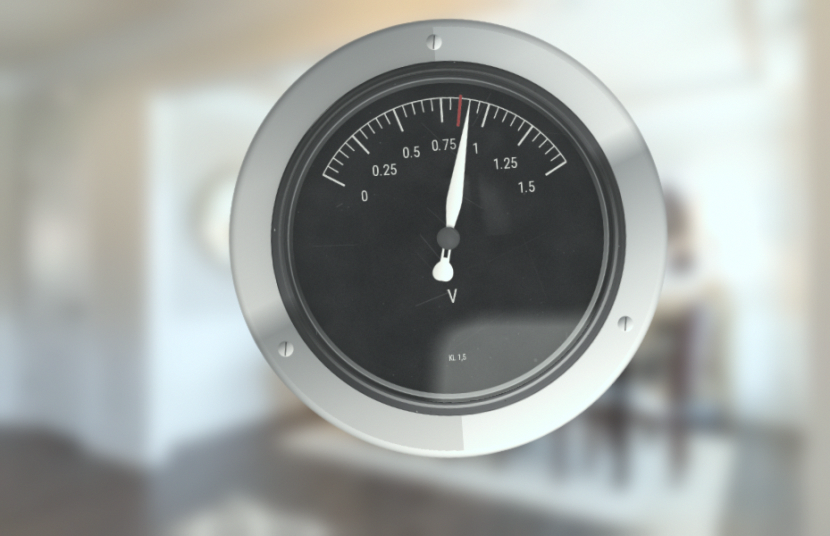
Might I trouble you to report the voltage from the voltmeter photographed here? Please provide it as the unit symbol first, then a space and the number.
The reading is V 0.9
